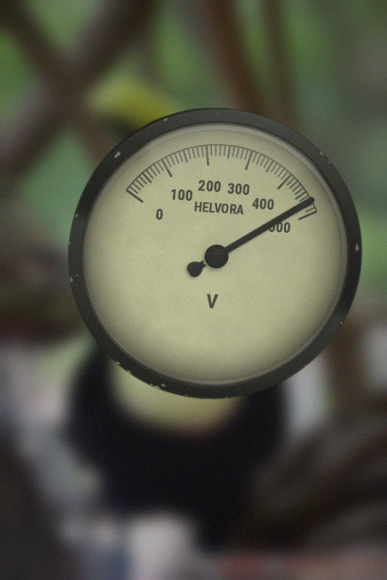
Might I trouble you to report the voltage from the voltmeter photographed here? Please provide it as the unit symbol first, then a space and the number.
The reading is V 470
